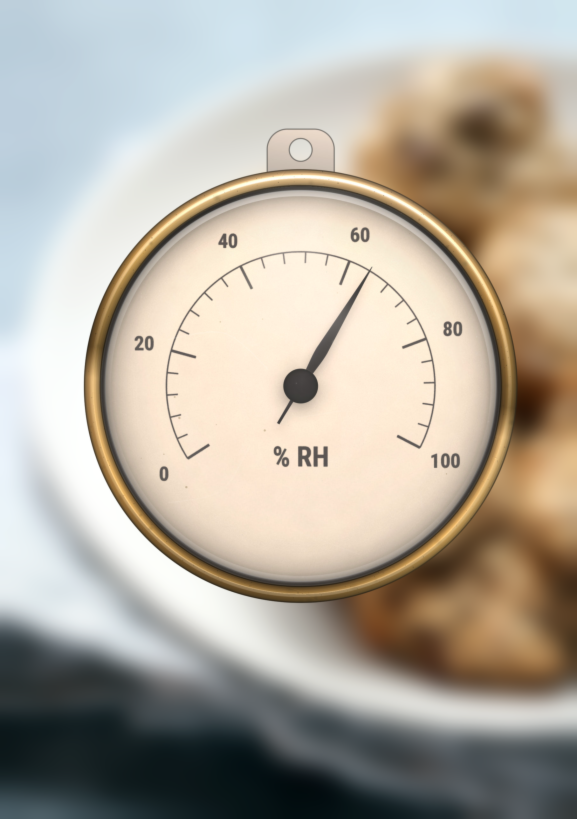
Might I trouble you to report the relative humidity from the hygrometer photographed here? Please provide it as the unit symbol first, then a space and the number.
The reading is % 64
